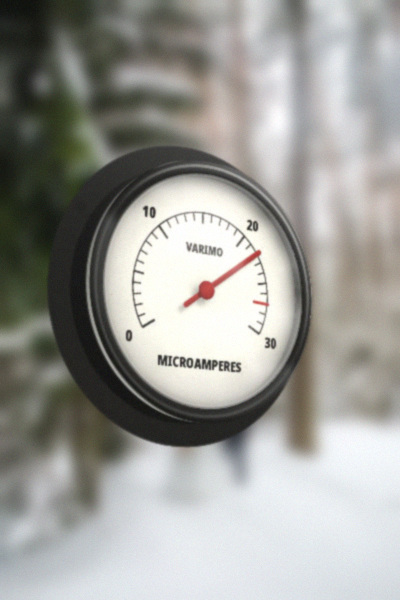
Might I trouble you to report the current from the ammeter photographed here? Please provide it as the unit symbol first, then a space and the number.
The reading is µA 22
